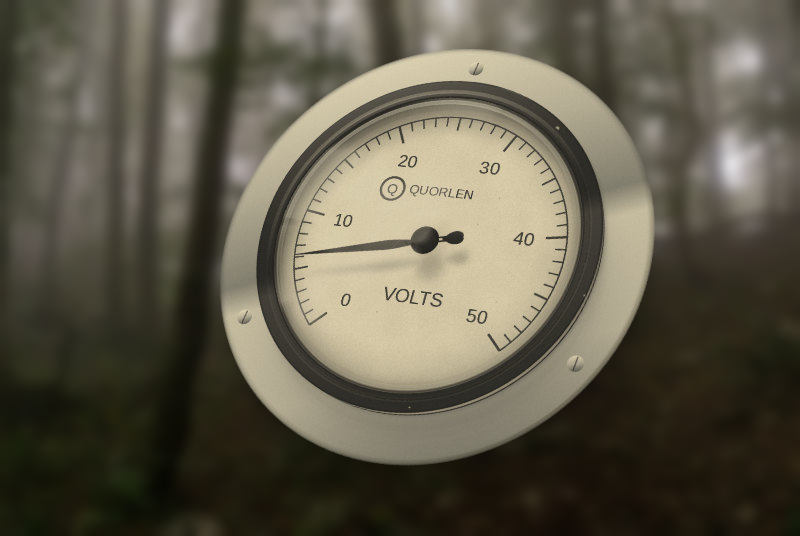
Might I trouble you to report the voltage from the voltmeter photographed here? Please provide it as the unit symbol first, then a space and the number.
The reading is V 6
